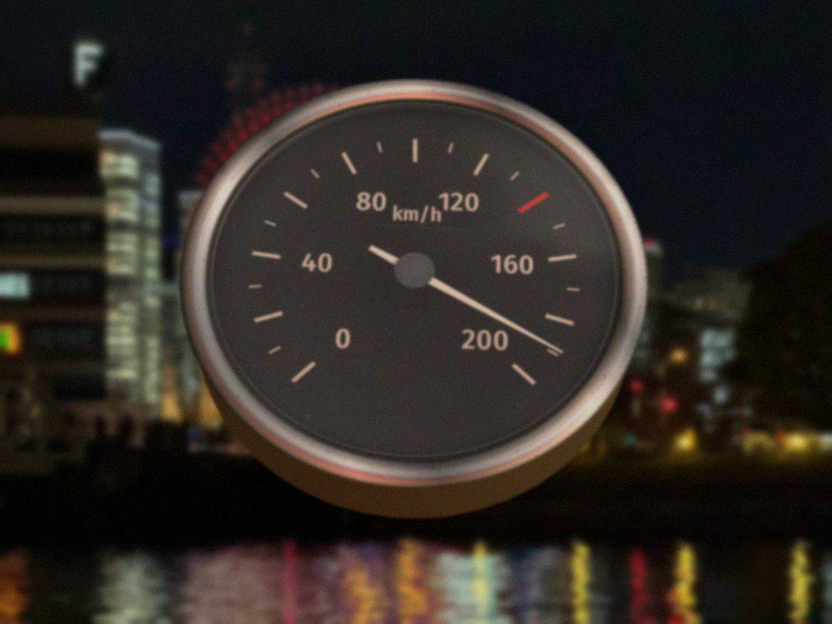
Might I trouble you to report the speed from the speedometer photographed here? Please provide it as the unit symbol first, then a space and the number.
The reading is km/h 190
